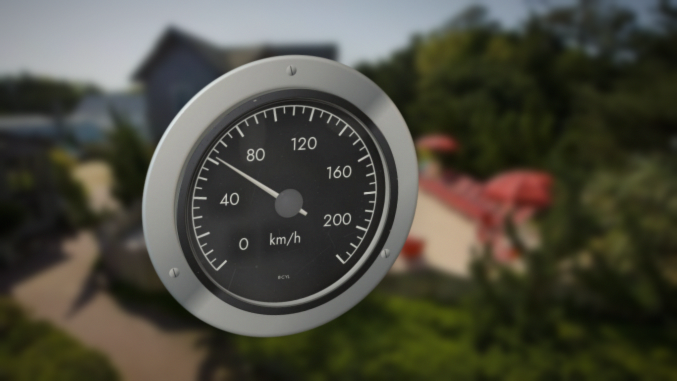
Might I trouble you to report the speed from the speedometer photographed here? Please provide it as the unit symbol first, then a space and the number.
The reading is km/h 62.5
